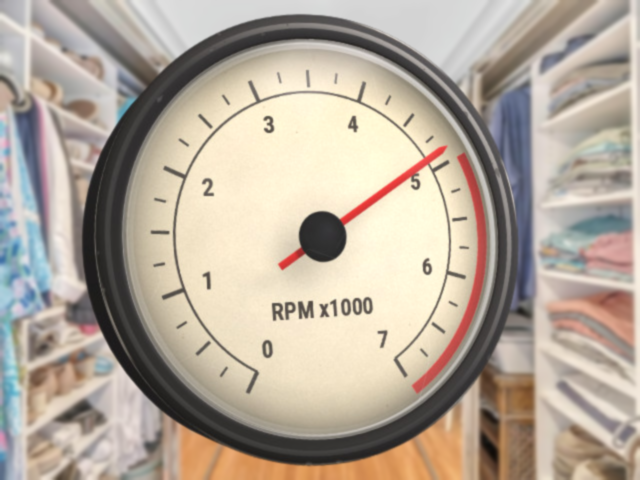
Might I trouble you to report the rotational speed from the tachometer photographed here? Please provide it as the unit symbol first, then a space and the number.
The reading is rpm 4875
